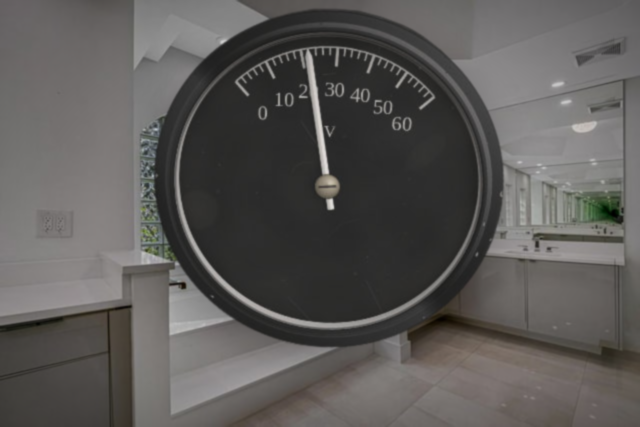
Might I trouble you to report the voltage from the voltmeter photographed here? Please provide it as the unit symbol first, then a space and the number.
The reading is V 22
